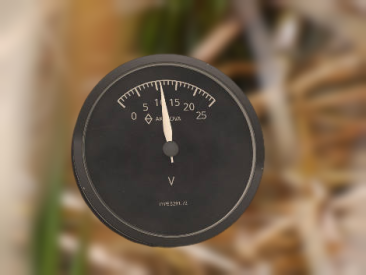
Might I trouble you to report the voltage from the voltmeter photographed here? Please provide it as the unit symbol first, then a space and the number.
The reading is V 11
